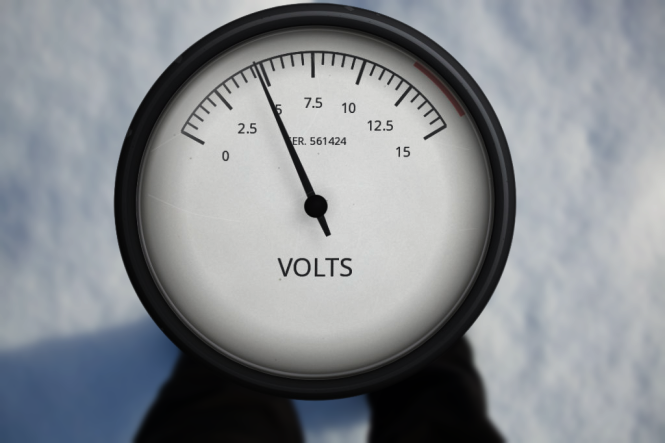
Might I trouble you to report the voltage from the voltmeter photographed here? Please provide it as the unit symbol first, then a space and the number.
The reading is V 4.75
